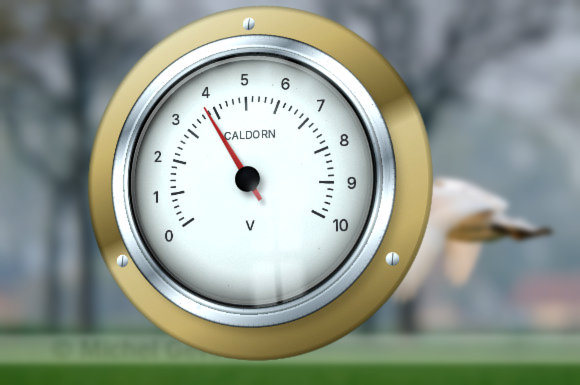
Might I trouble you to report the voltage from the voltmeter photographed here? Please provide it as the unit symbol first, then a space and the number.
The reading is V 3.8
